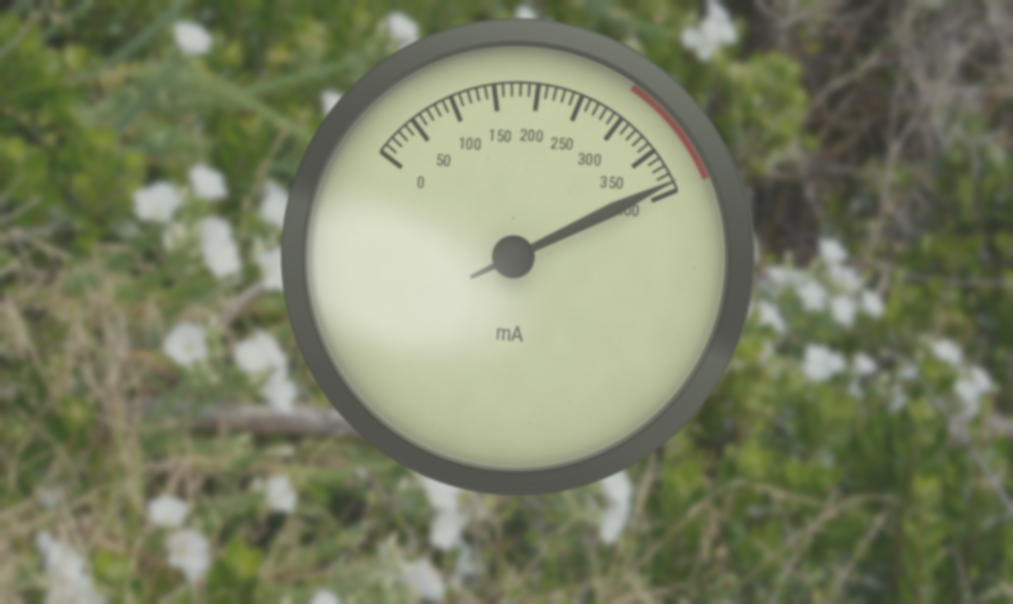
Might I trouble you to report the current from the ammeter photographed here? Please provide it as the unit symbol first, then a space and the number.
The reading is mA 390
